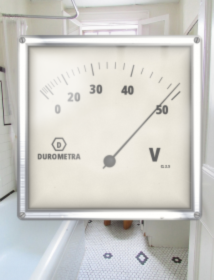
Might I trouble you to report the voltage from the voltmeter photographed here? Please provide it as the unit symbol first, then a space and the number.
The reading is V 49
